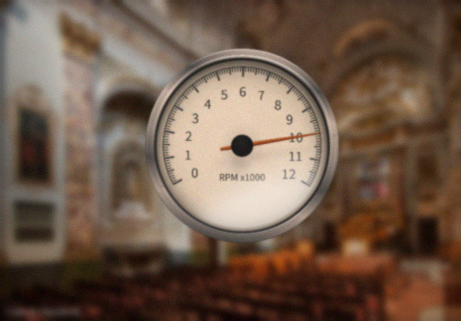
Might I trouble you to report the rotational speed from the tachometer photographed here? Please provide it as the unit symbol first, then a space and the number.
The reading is rpm 10000
